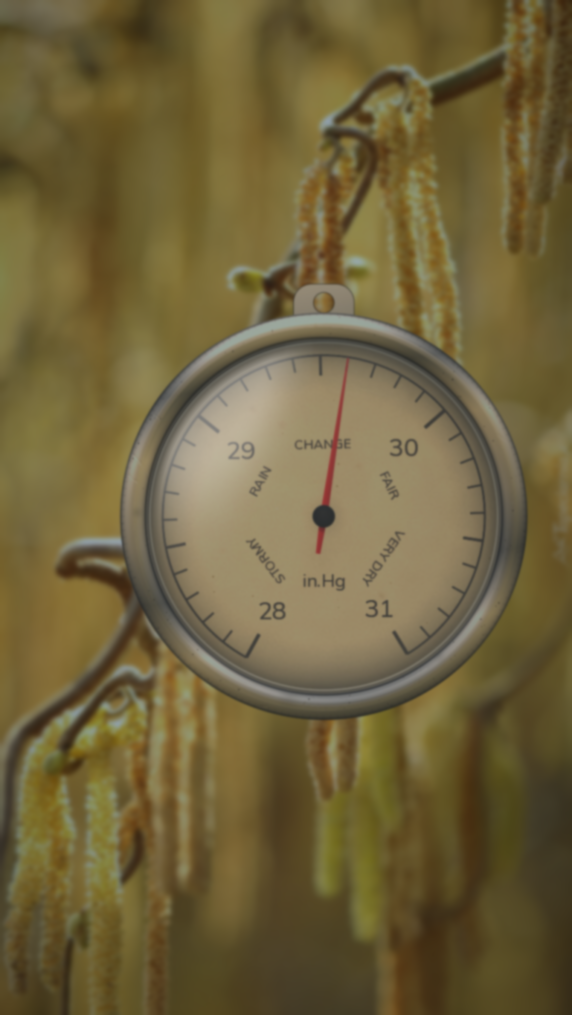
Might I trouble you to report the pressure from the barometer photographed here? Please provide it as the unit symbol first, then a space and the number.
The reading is inHg 29.6
